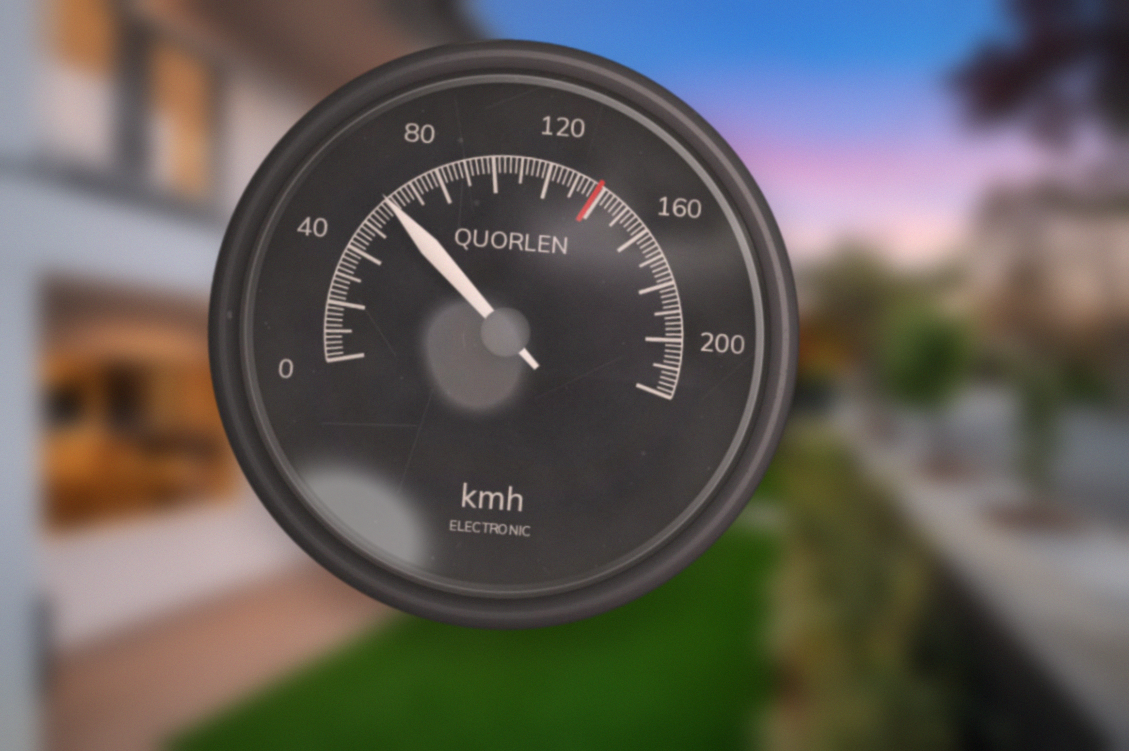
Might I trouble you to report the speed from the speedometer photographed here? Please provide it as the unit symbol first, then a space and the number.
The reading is km/h 60
